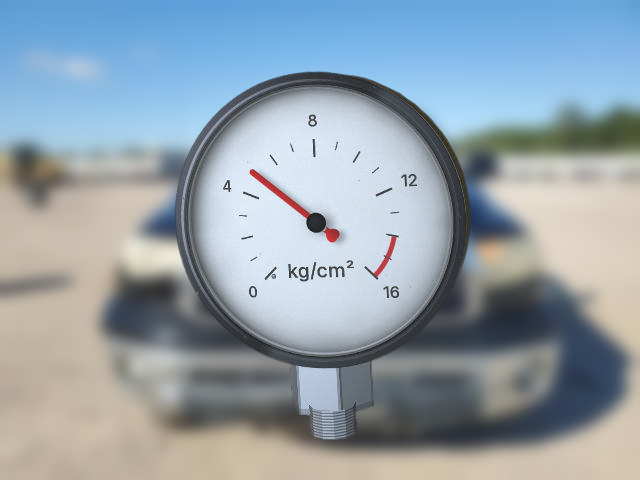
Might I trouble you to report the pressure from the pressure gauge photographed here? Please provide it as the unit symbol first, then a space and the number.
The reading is kg/cm² 5
